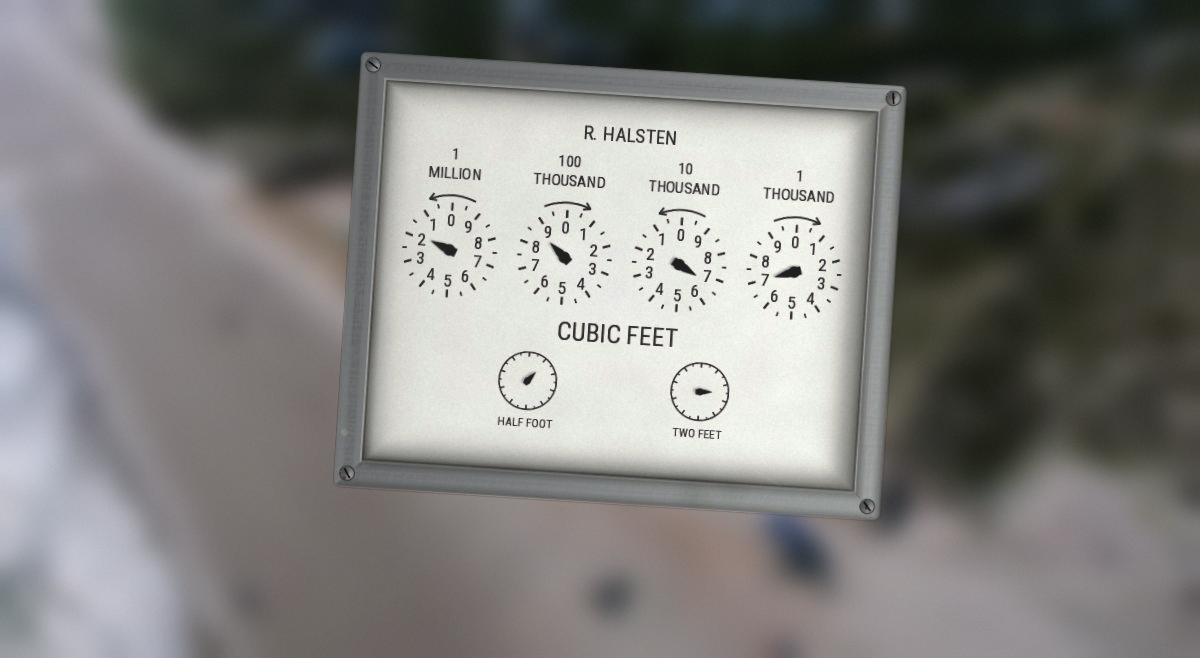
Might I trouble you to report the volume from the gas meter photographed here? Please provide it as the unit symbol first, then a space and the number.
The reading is ft³ 186700
